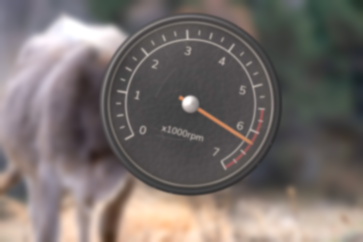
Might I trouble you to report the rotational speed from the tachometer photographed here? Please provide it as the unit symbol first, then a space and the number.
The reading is rpm 6250
